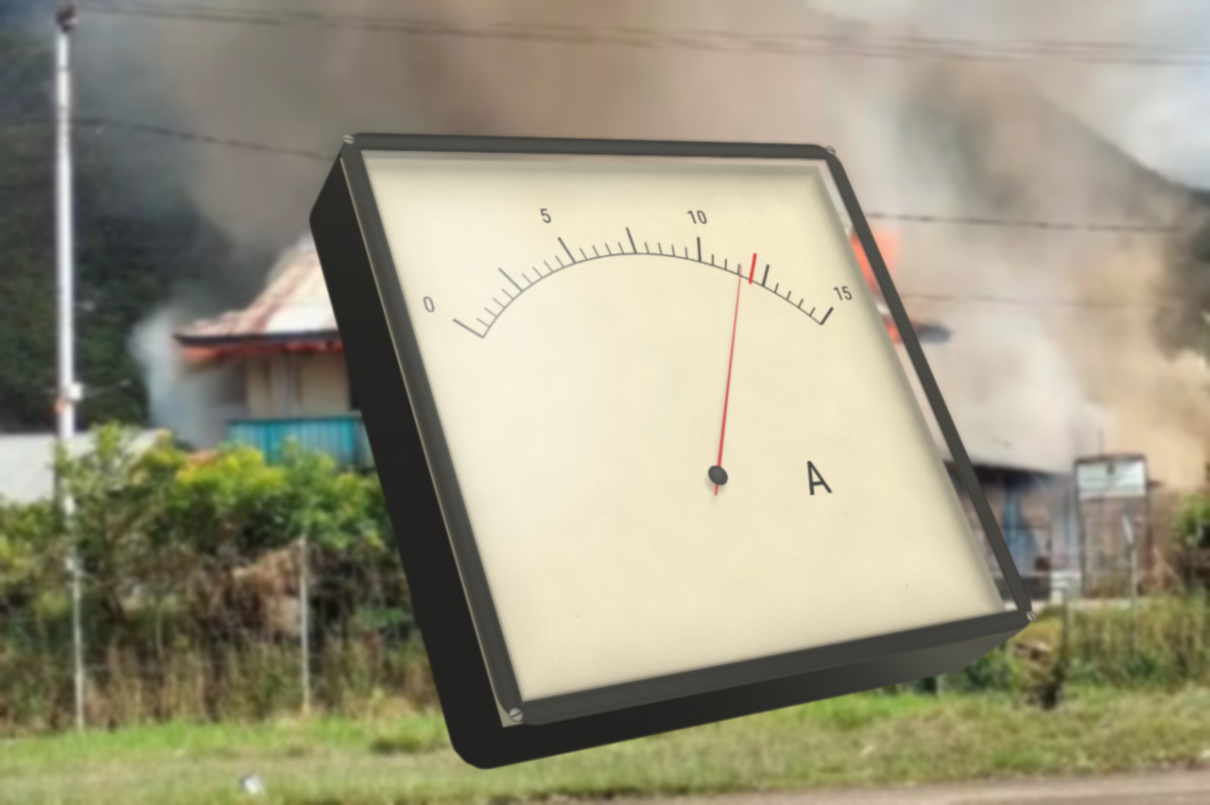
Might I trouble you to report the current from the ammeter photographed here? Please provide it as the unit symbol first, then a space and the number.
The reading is A 11.5
